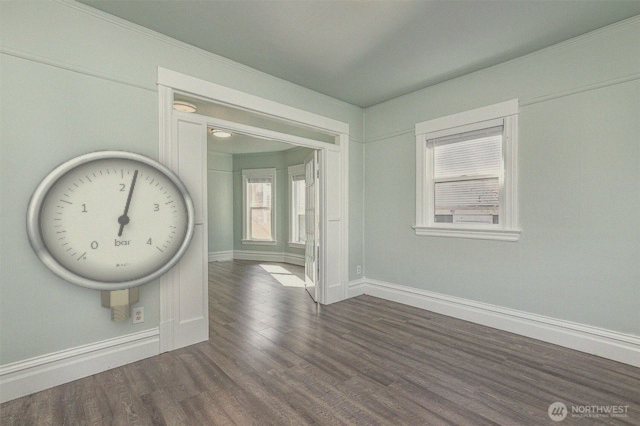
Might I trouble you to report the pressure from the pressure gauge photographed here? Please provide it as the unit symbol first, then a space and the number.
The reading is bar 2.2
